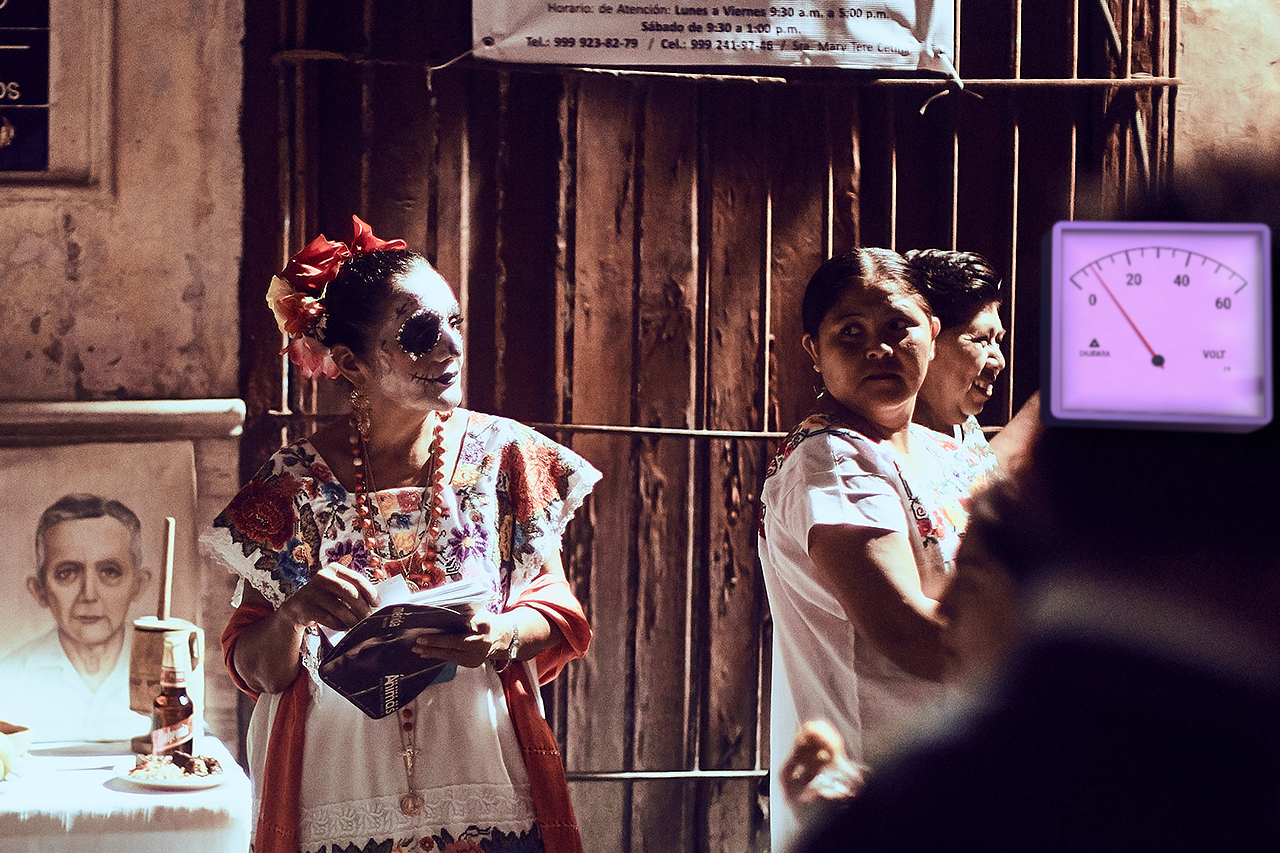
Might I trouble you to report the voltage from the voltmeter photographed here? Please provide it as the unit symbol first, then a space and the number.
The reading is V 7.5
